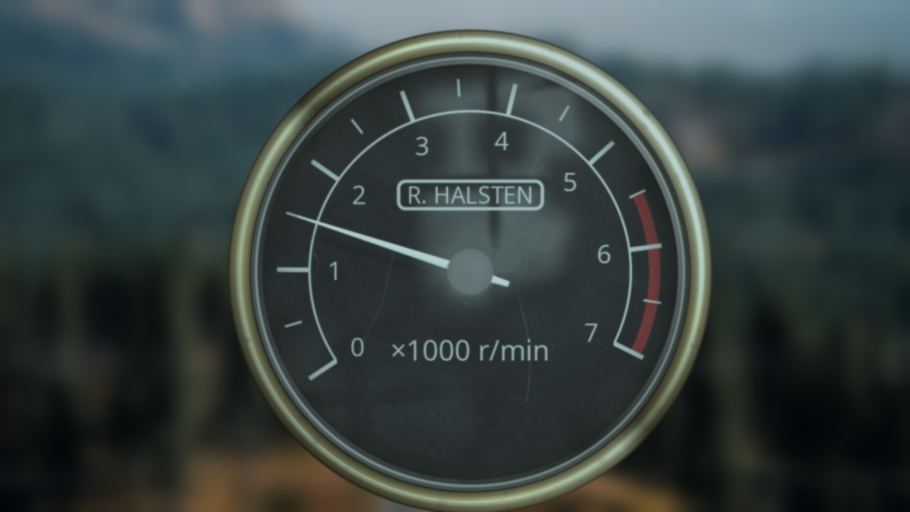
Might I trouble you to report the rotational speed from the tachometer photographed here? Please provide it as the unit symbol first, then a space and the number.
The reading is rpm 1500
